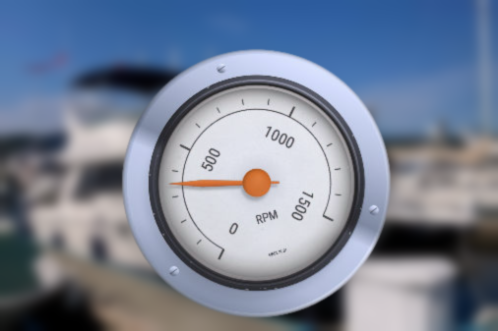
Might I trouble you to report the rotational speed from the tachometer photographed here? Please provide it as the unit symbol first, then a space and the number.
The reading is rpm 350
